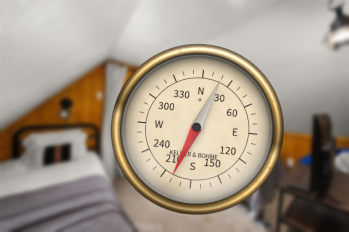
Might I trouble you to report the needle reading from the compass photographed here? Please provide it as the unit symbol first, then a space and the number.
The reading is ° 200
